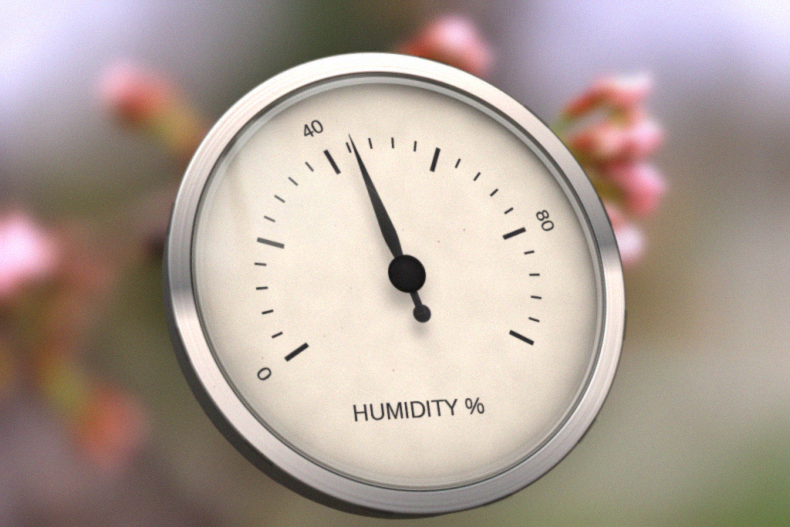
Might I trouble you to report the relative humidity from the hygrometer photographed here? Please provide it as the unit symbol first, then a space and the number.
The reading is % 44
